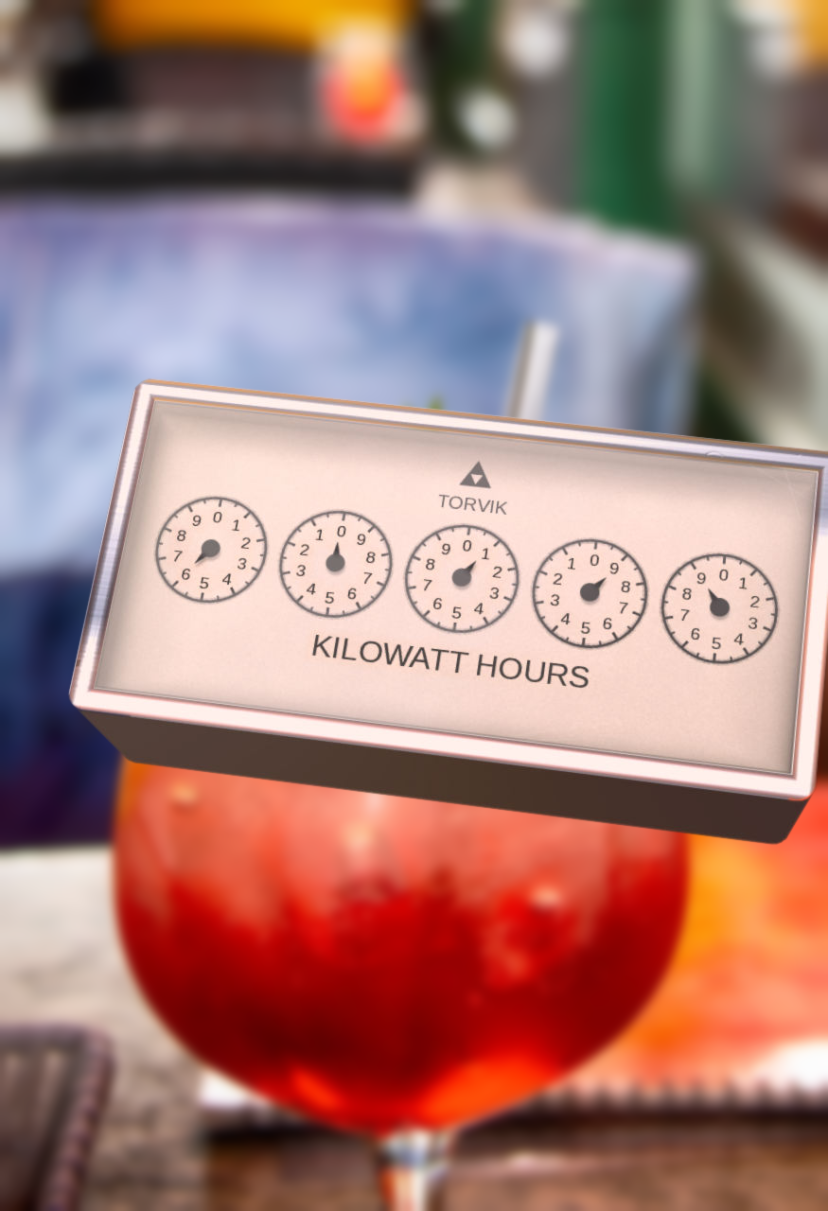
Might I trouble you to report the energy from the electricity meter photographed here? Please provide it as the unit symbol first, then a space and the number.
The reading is kWh 60089
